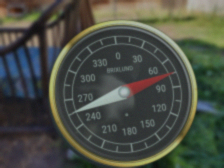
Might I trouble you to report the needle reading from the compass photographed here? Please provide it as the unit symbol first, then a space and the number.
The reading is ° 75
